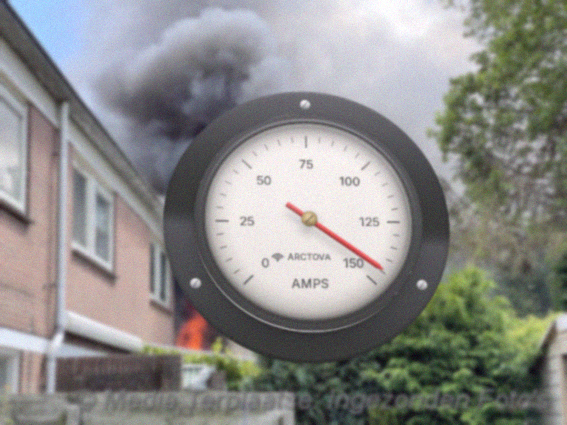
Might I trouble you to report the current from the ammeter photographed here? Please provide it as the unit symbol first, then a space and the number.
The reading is A 145
